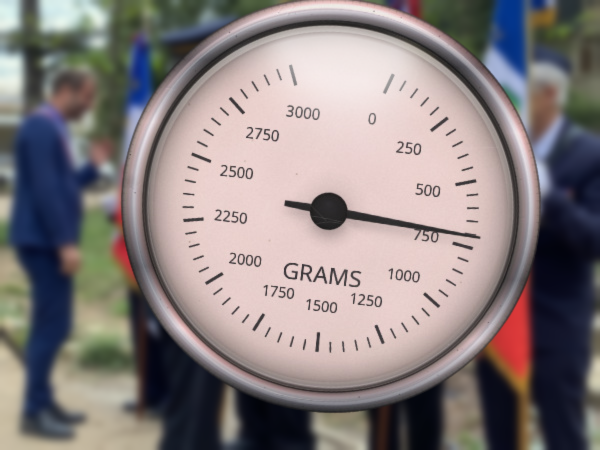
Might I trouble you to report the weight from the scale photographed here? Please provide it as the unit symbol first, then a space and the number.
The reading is g 700
